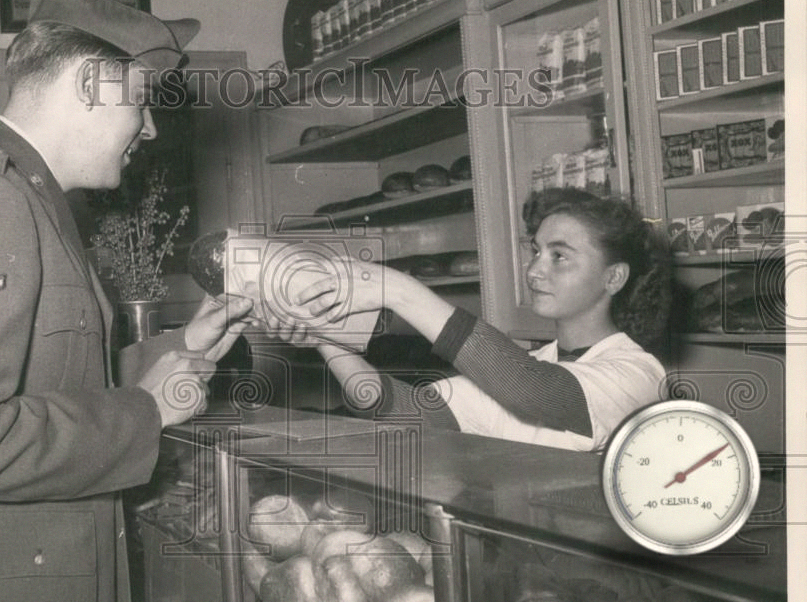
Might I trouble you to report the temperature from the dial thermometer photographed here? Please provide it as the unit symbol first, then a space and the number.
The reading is °C 16
